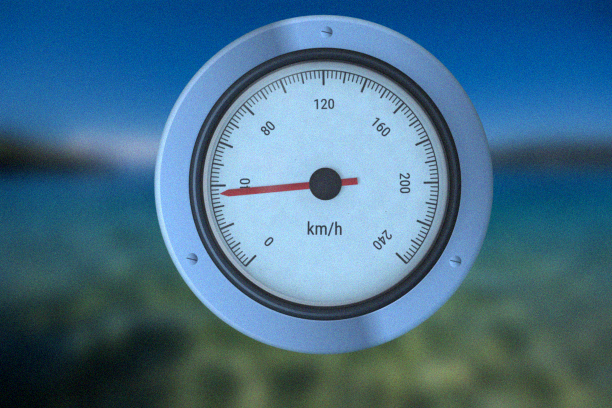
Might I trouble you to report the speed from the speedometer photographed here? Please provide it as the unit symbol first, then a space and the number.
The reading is km/h 36
